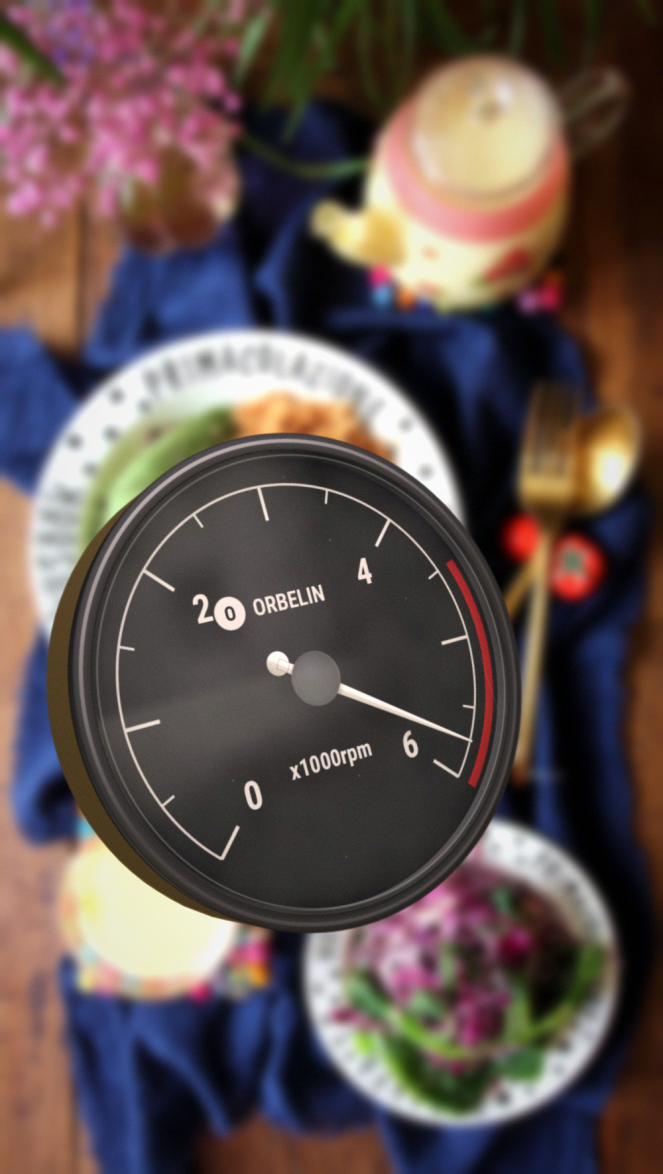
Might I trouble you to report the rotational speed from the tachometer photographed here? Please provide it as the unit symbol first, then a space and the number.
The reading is rpm 5750
